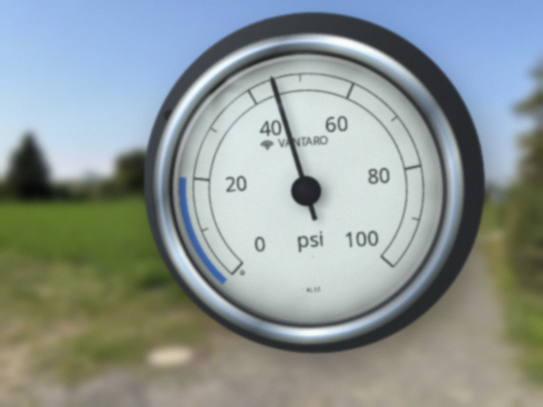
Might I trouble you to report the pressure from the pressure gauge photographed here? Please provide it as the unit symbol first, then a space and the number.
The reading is psi 45
